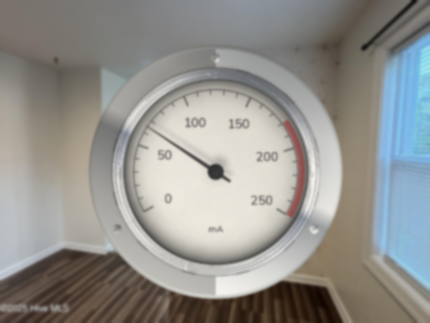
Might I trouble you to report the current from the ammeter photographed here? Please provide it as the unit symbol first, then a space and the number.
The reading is mA 65
